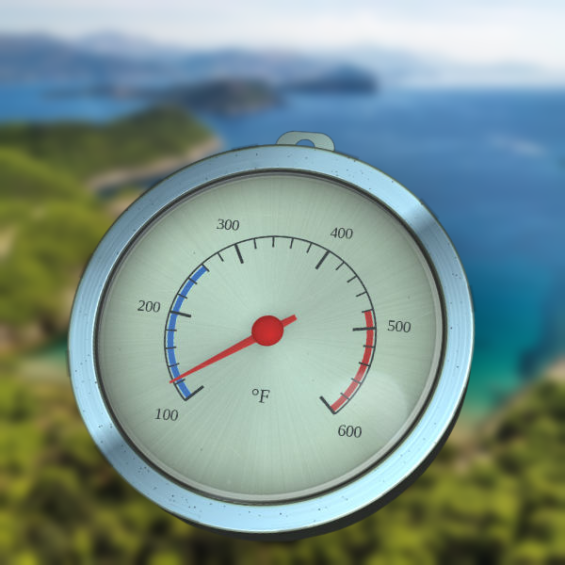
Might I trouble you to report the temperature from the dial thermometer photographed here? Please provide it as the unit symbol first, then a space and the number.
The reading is °F 120
